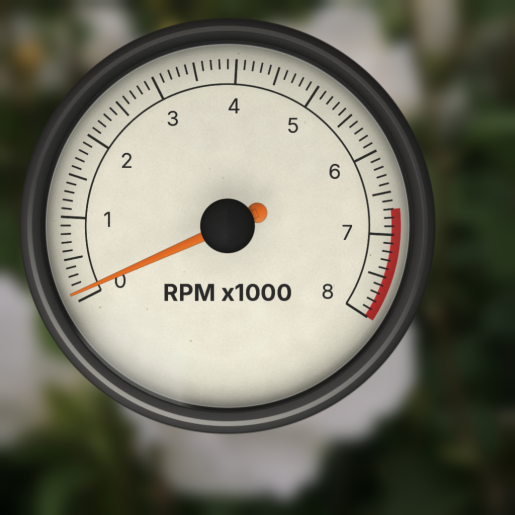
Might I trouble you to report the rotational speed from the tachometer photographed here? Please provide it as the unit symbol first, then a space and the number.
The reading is rpm 100
